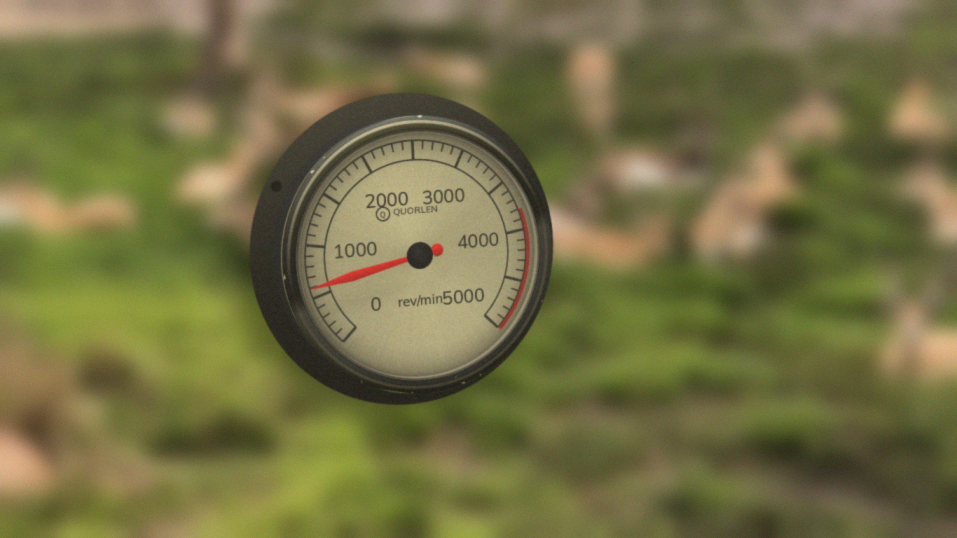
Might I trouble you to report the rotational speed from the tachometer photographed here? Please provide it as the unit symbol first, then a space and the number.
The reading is rpm 600
